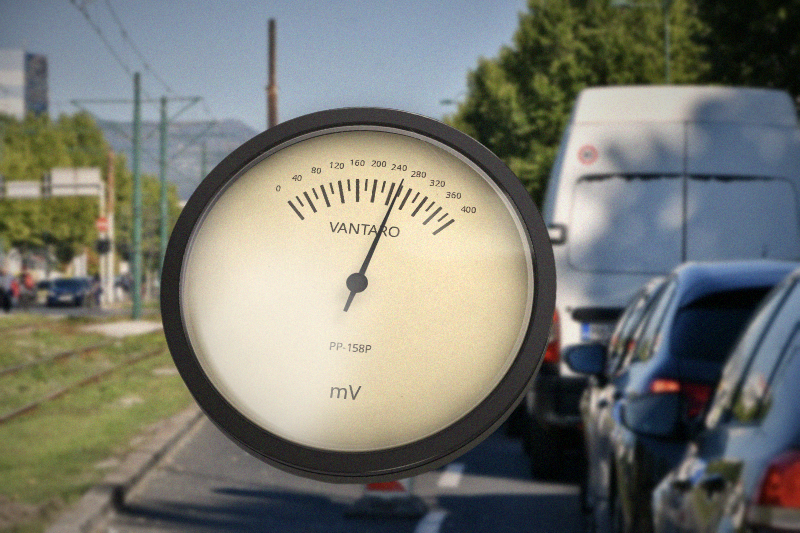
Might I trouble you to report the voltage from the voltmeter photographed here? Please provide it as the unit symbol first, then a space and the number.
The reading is mV 260
